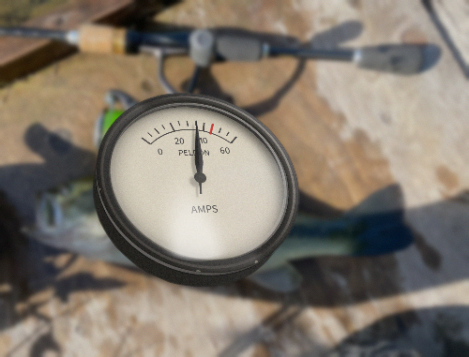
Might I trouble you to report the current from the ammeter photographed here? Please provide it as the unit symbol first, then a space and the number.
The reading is A 35
